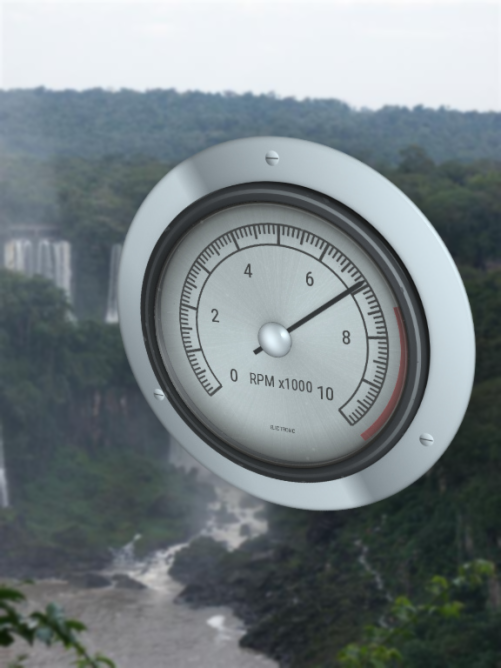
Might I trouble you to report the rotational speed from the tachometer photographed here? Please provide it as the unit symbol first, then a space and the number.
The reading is rpm 6900
